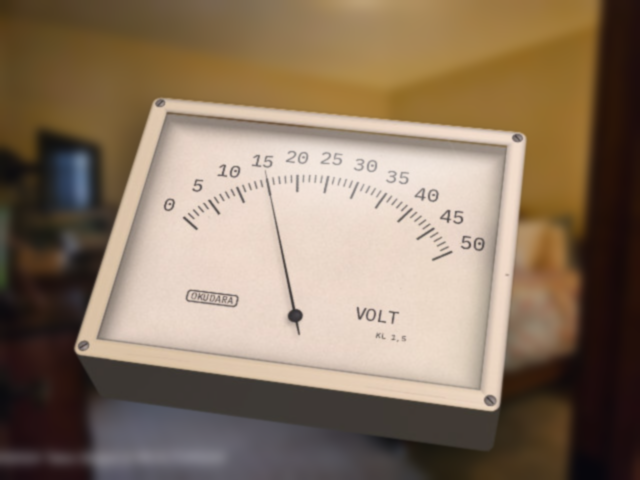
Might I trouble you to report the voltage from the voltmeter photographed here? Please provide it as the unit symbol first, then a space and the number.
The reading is V 15
